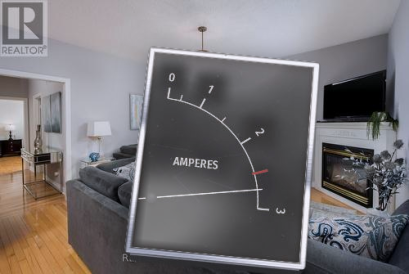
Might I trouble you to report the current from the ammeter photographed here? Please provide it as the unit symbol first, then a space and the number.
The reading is A 2.75
